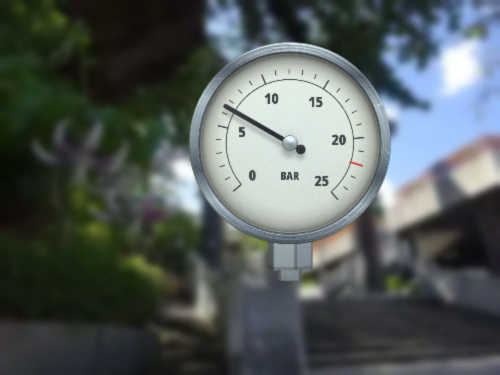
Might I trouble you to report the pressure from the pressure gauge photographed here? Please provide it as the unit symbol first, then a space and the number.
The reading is bar 6.5
